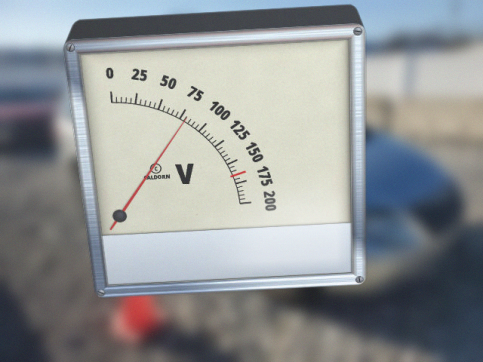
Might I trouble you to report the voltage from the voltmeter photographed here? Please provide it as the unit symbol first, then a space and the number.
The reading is V 80
